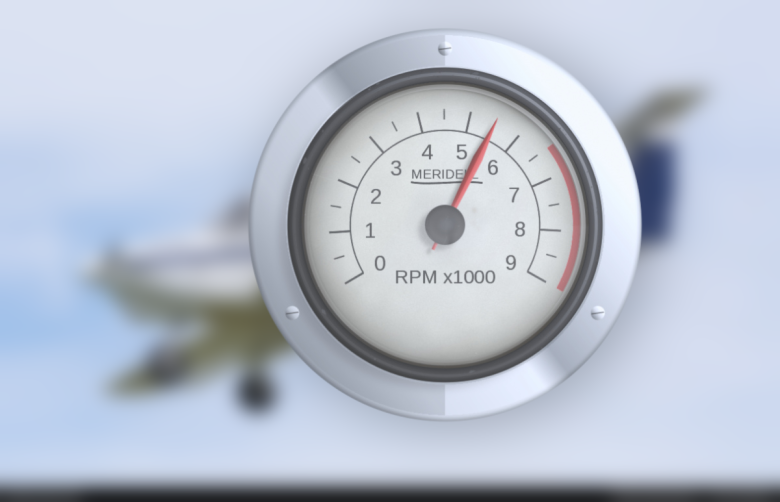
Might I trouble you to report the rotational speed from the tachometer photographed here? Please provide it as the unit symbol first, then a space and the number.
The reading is rpm 5500
